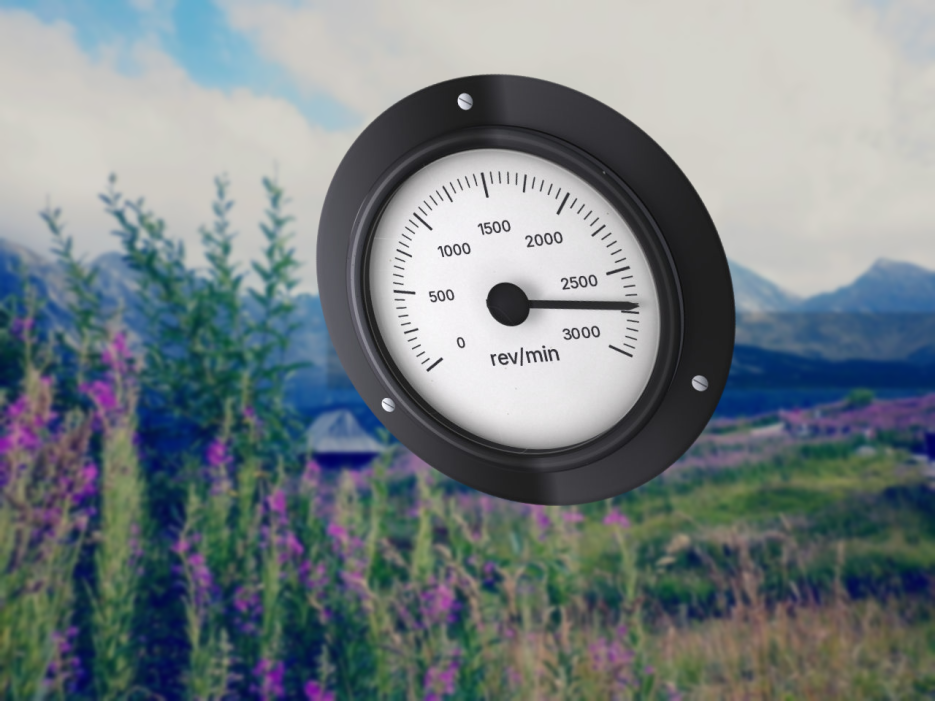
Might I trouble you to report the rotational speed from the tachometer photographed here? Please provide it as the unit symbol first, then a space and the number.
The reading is rpm 2700
